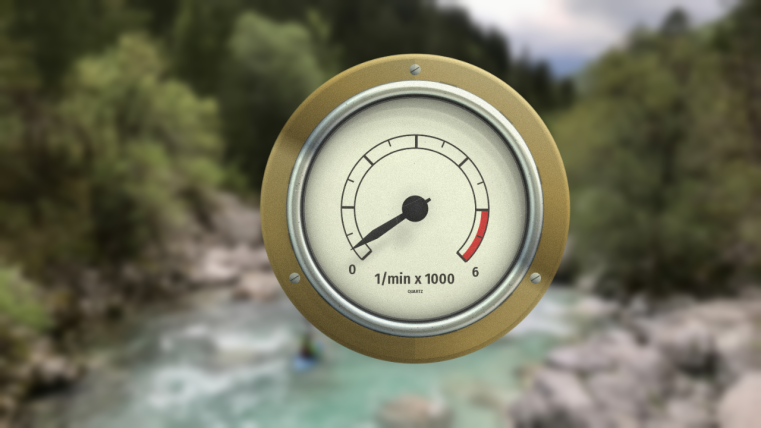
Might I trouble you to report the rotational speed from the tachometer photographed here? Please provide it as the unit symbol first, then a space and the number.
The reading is rpm 250
